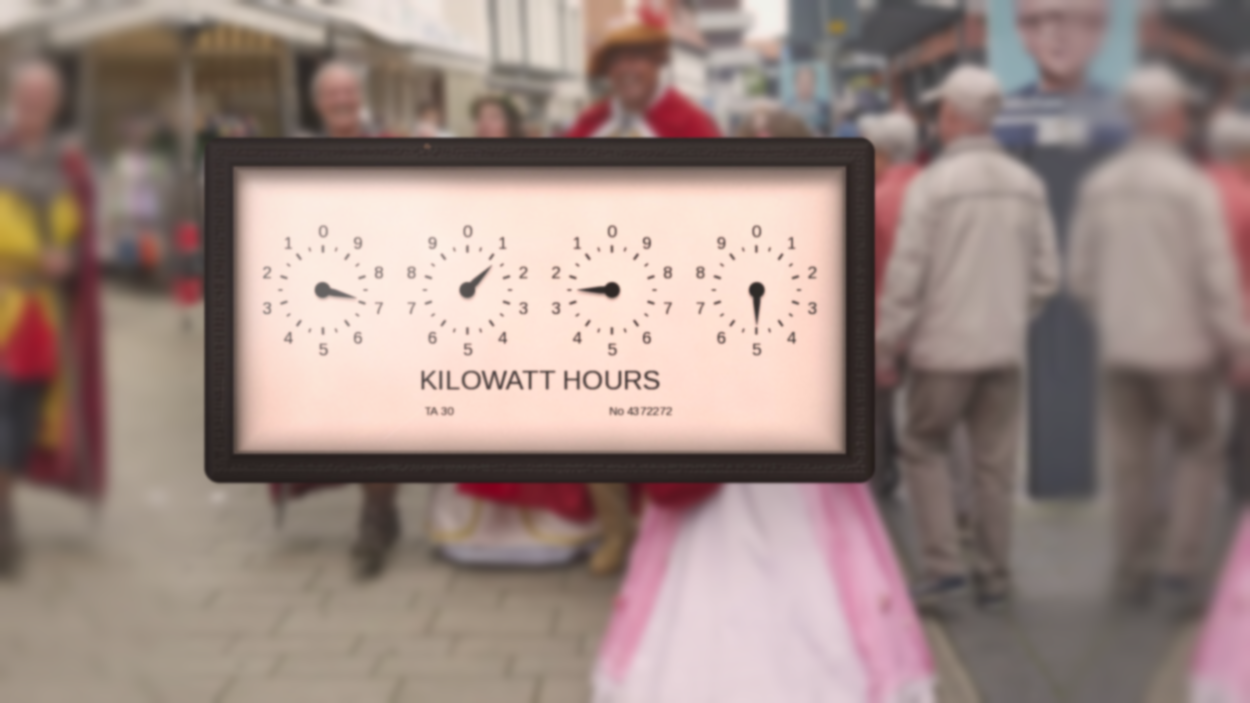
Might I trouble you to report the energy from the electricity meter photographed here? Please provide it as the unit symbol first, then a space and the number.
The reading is kWh 7125
